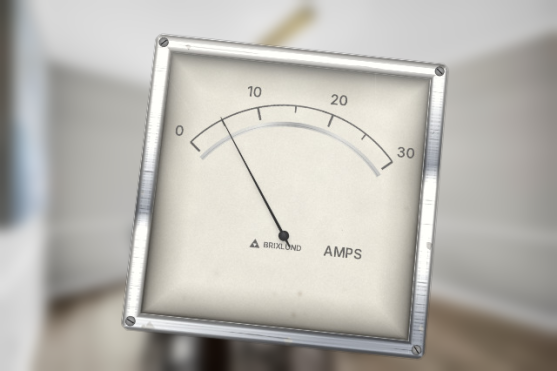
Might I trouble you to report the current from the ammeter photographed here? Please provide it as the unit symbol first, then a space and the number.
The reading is A 5
